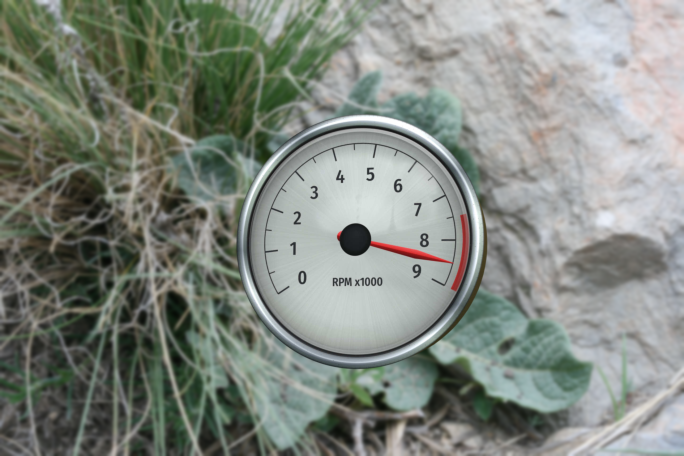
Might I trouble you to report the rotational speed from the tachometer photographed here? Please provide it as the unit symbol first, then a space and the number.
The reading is rpm 8500
